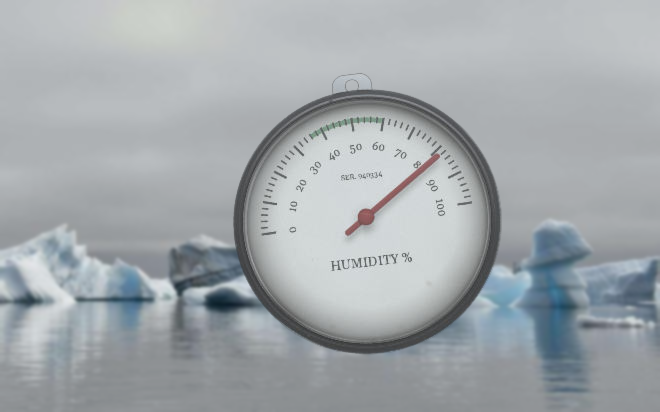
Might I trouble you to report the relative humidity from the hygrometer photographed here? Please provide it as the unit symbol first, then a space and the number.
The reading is % 82
